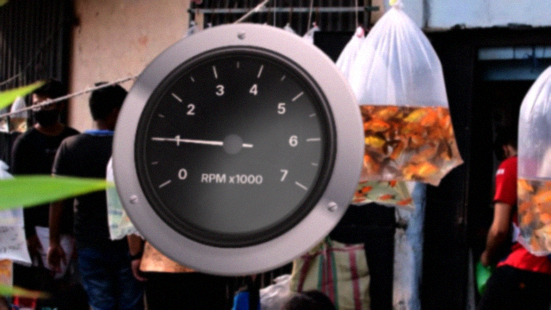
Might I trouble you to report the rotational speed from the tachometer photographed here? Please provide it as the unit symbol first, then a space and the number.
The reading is rpm 1000
